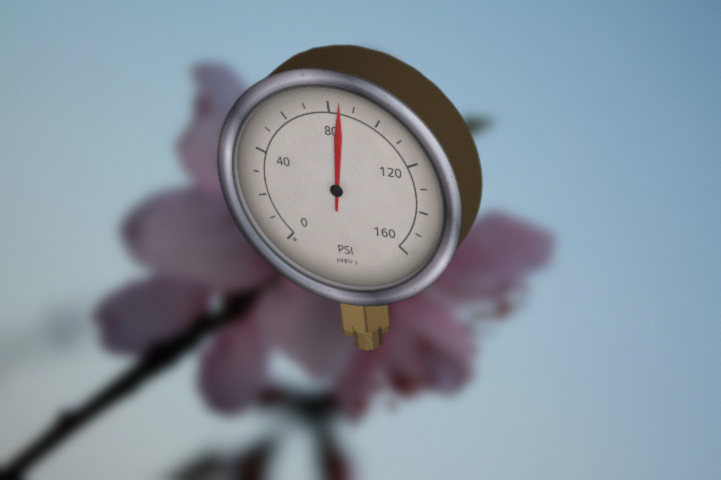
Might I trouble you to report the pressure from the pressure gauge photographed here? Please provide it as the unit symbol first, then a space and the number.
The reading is psi 85
